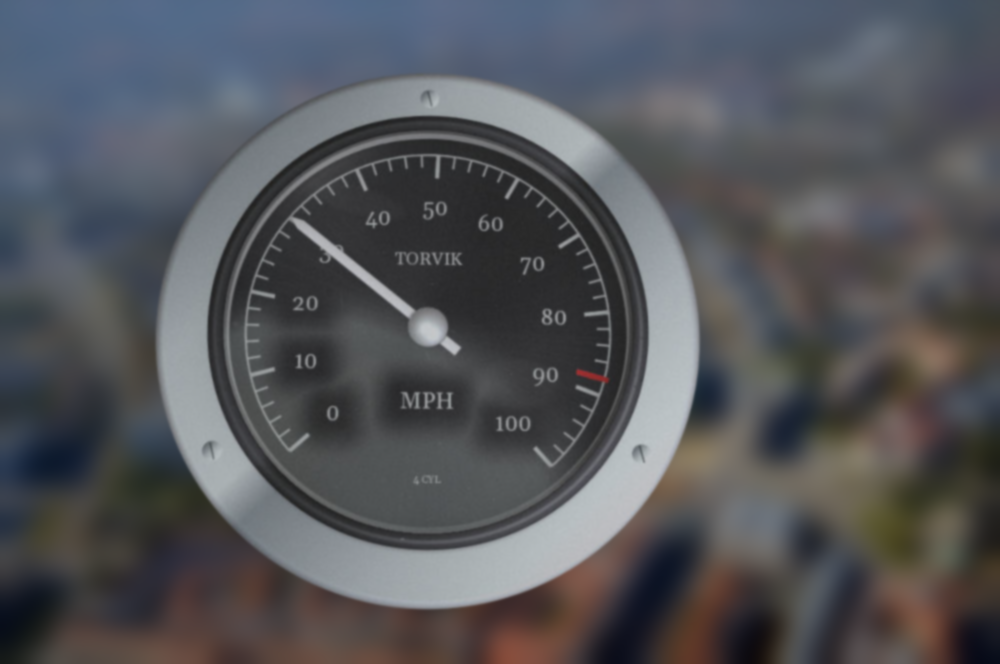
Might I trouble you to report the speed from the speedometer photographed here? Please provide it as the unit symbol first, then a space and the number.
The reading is mph 30
